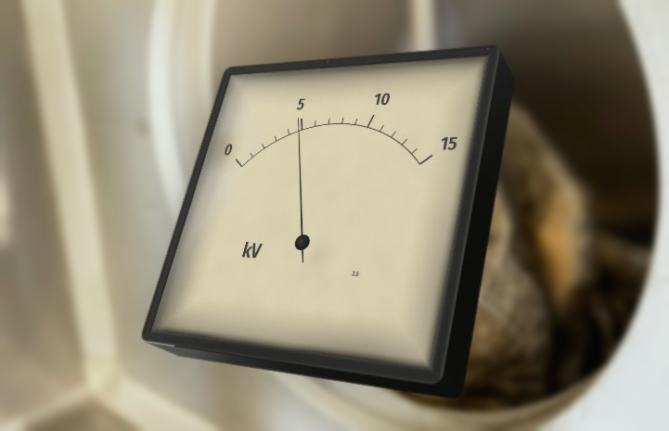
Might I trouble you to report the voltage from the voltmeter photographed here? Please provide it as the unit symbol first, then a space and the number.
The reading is kV 5
